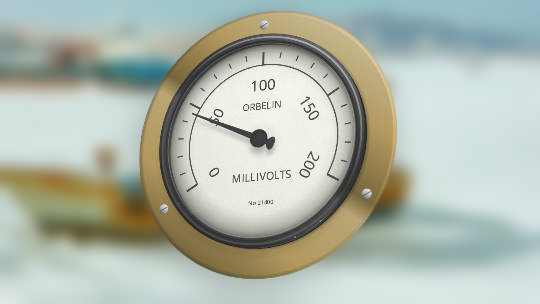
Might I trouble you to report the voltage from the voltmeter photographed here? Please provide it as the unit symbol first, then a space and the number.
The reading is mV 45
